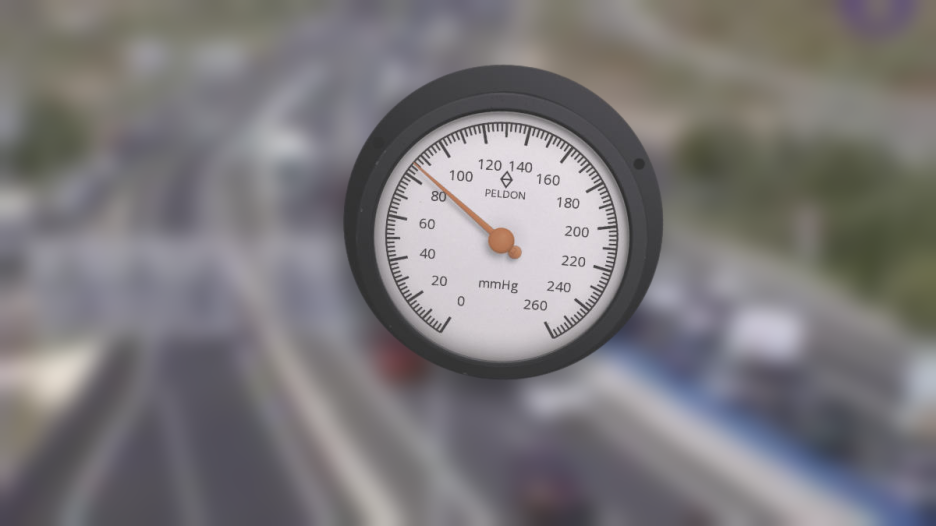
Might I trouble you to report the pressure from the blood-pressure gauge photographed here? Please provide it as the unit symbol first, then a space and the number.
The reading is mmHg 86
